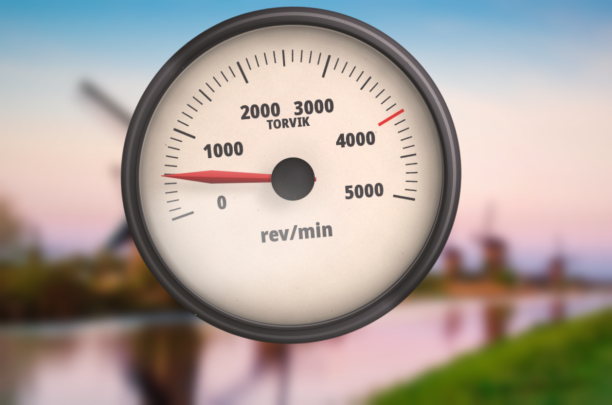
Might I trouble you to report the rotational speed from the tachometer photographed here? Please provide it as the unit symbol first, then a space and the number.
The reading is rpm 500
